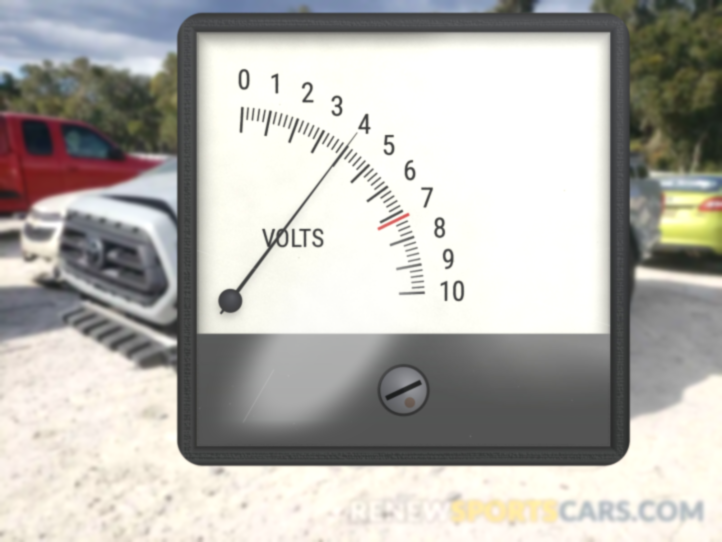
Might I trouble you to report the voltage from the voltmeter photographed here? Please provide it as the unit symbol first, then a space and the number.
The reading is V 4
